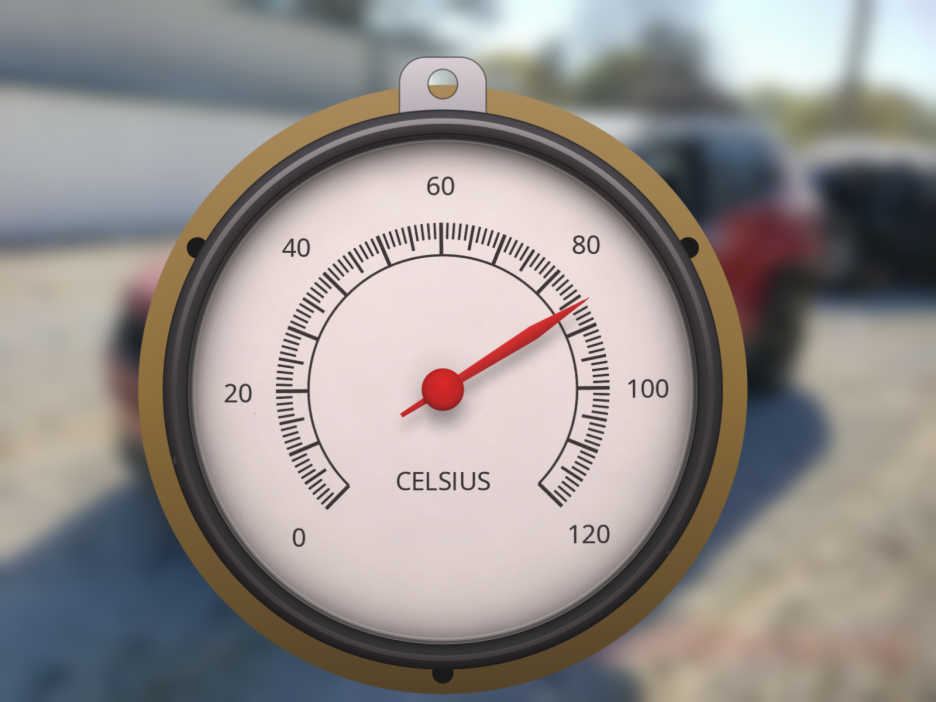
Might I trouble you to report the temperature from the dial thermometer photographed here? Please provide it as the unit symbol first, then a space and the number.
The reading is °C 86
